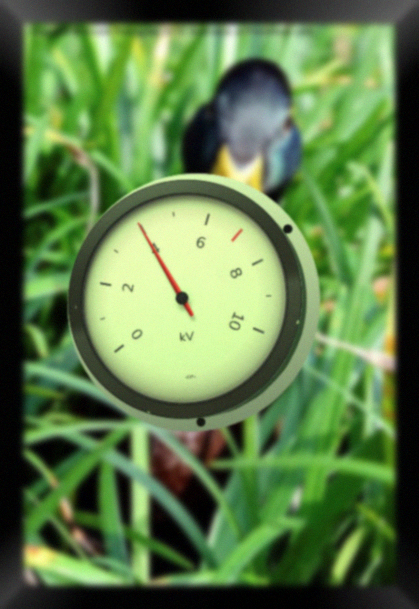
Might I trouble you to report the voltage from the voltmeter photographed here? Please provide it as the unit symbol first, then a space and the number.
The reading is kV 4
